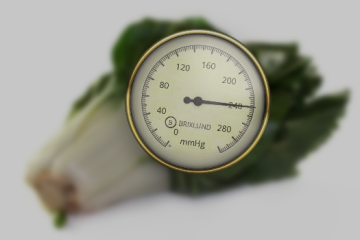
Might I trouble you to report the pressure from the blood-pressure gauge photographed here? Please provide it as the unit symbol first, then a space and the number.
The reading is mmHg 240
